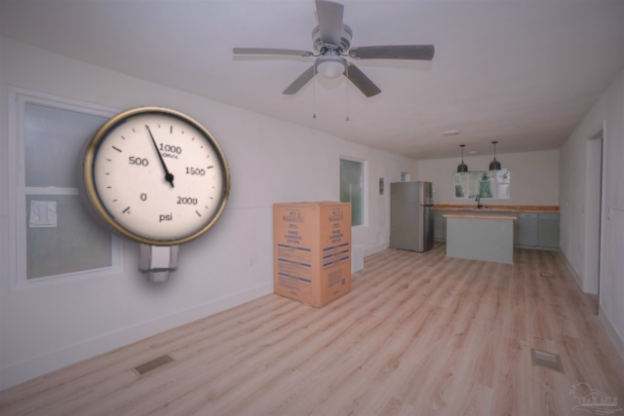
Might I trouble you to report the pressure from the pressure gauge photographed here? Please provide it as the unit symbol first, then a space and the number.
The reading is psi 800
